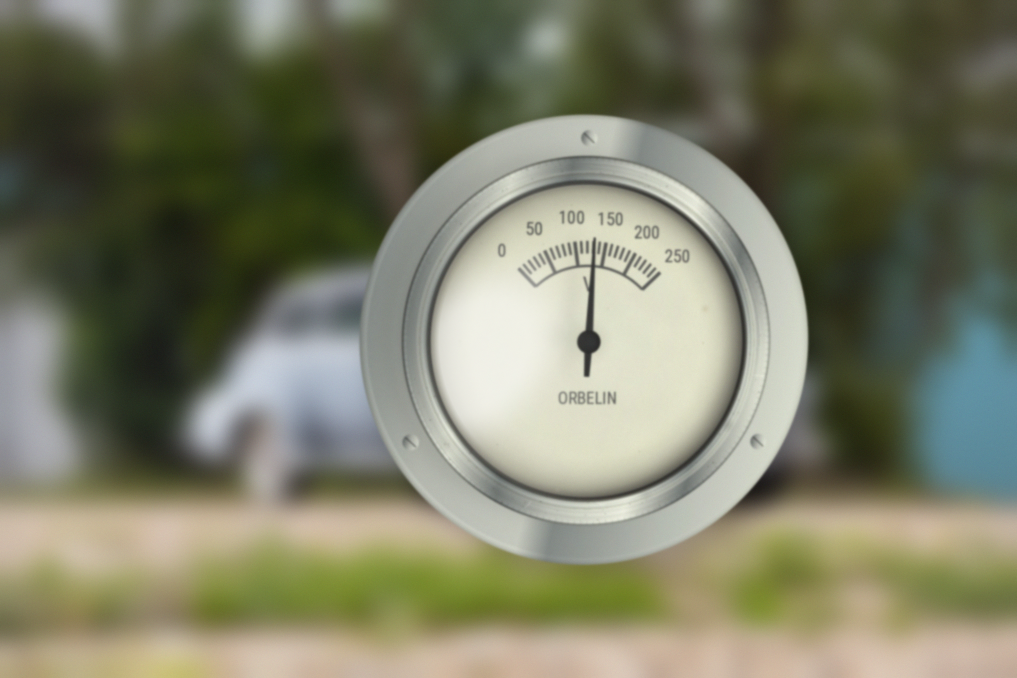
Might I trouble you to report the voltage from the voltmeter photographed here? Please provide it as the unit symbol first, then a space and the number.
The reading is V 130
